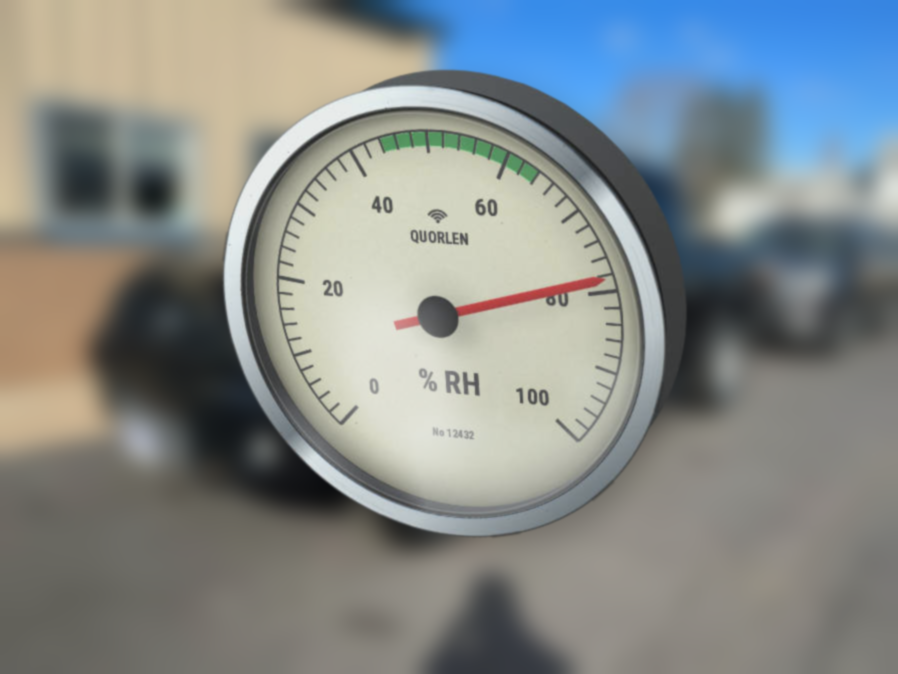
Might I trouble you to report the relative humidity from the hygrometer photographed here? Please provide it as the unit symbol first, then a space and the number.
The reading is % 78
